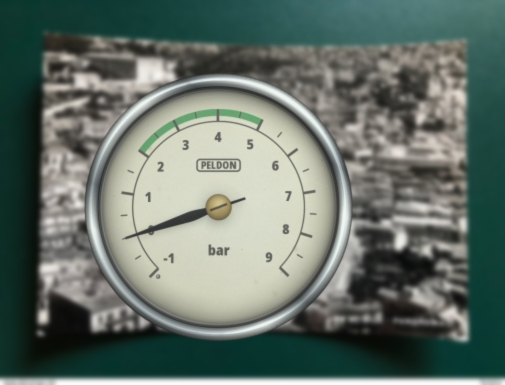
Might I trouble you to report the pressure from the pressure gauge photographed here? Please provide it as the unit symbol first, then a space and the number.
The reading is bar 0
